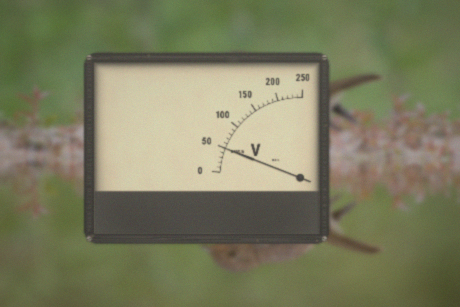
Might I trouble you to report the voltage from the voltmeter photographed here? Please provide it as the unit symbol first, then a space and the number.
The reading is V 50
